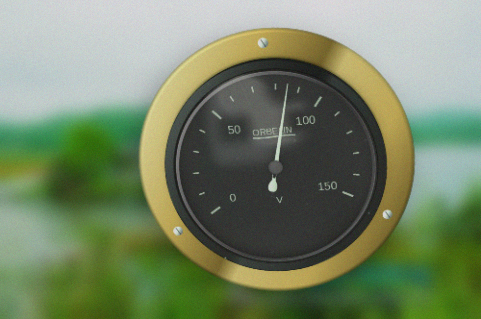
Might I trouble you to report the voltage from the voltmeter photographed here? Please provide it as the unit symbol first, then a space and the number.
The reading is V 85
